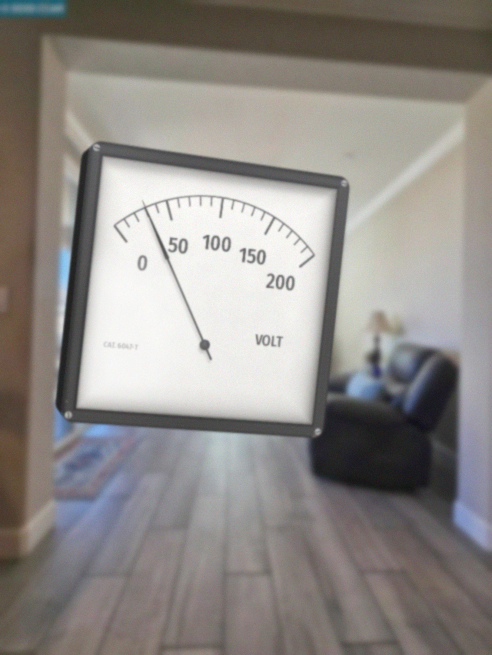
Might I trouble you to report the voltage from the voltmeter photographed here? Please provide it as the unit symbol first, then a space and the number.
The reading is V 30
